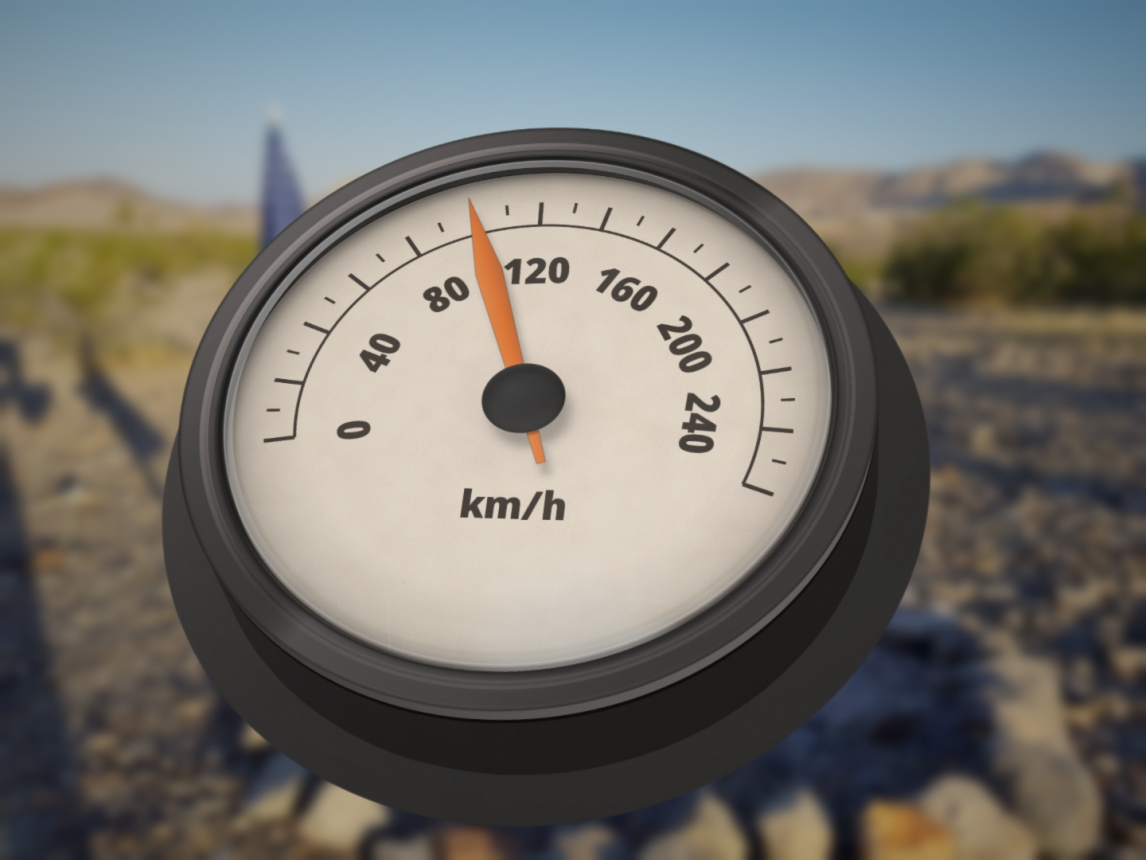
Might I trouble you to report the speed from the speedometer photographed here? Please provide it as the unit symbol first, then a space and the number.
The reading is km/h 100
